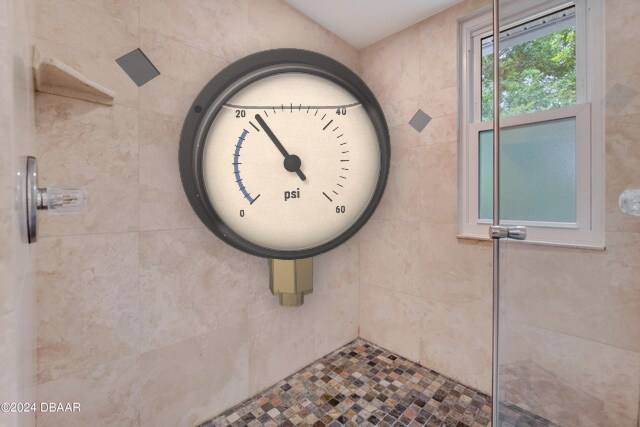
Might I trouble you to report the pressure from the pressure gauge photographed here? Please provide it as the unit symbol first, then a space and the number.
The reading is psi 22
